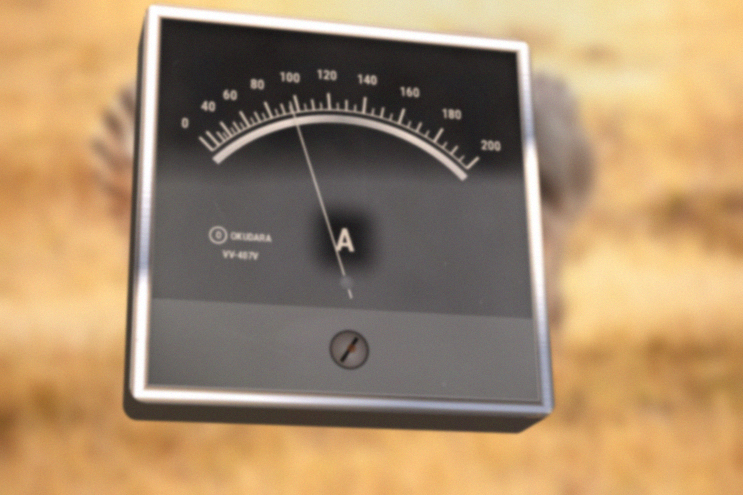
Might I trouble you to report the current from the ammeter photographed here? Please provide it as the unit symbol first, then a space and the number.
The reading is A 95
